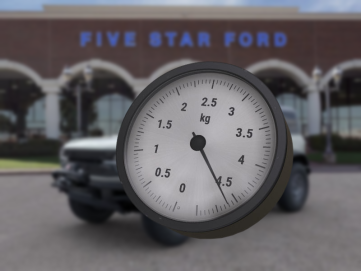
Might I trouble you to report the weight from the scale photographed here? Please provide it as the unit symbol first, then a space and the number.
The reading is kg 4.6
